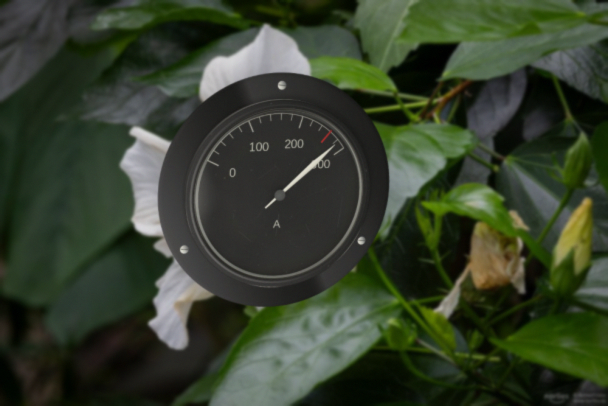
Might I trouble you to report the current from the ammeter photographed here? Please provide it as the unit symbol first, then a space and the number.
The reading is A 280
